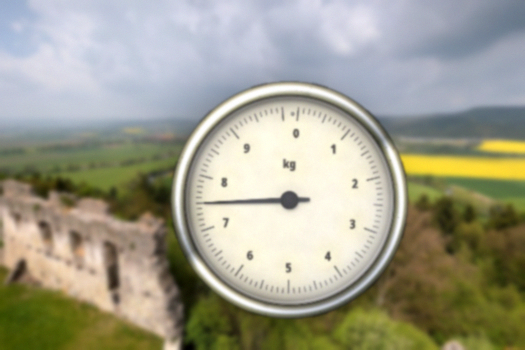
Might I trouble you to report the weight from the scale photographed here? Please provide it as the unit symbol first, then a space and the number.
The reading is kg 7.5
